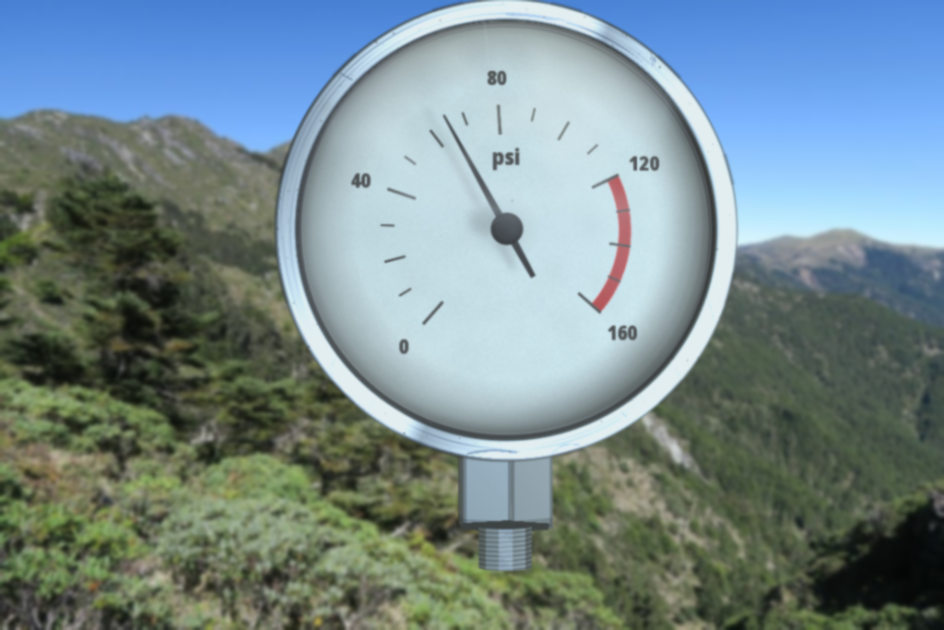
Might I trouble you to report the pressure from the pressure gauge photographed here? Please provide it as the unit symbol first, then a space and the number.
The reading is psi 65
